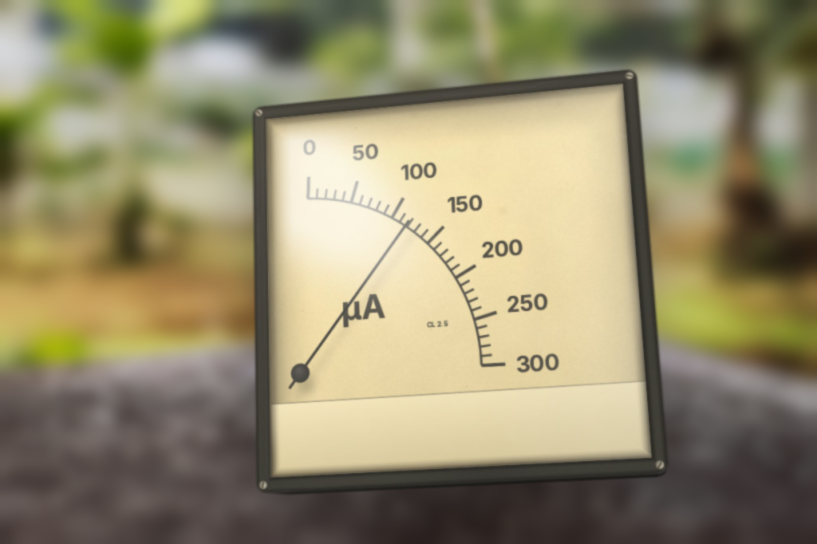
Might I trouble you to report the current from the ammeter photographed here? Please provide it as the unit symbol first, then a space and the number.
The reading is µA 120
